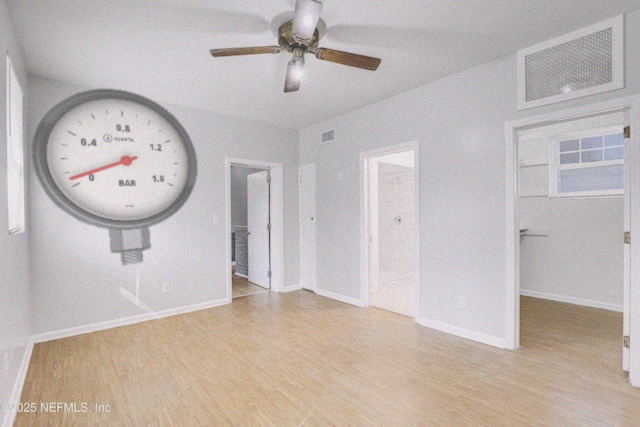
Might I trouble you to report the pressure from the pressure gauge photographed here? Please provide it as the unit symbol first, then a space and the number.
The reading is bar 0.05
